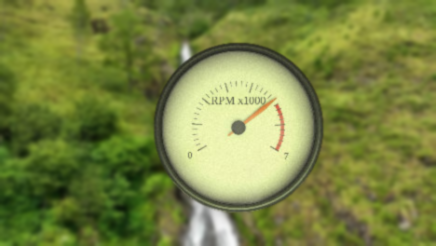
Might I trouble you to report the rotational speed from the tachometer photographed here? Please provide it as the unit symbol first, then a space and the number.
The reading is rpm 5000
